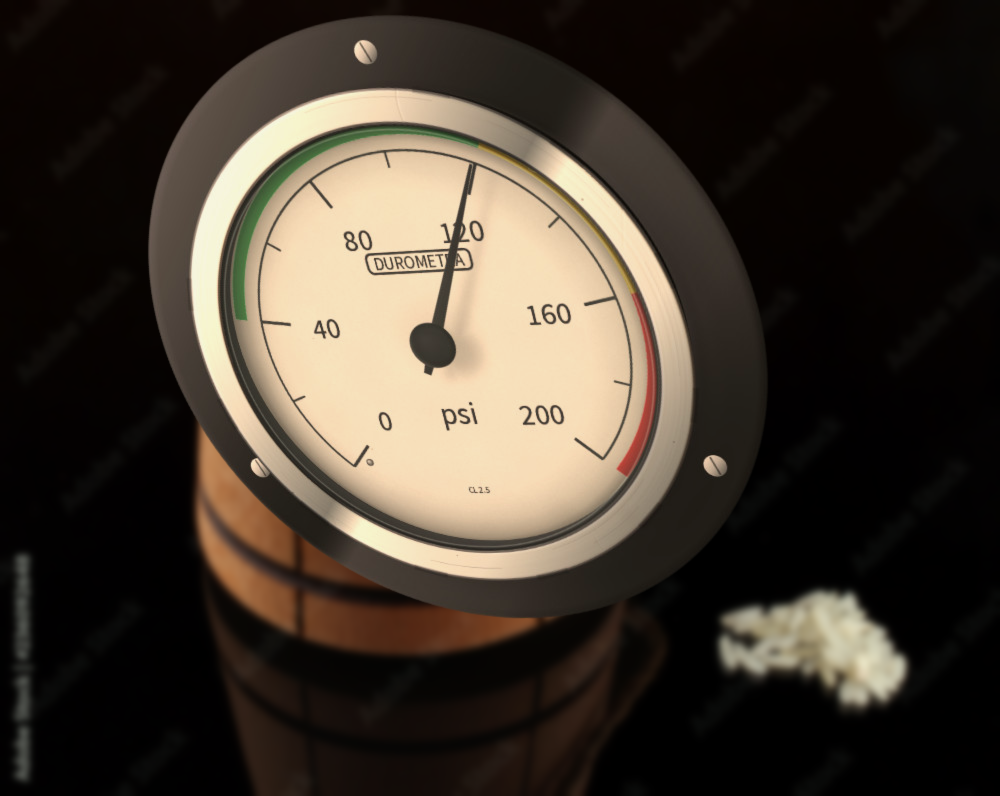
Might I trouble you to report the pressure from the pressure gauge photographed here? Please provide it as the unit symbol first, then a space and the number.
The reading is psi 120
